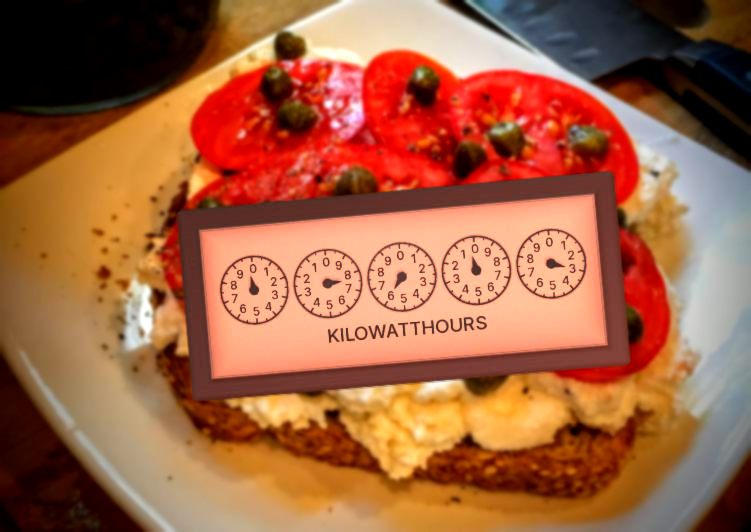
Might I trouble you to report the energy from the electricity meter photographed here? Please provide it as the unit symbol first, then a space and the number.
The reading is kWh 97603
